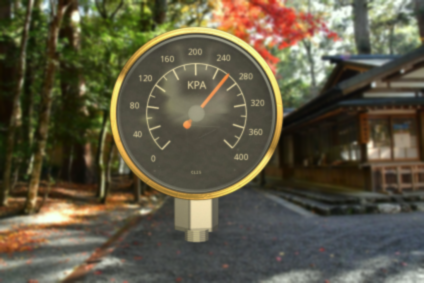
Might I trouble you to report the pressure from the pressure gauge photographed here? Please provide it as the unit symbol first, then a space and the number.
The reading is kPa 260
